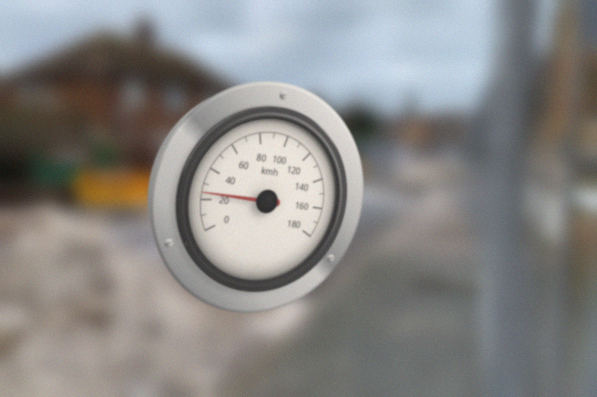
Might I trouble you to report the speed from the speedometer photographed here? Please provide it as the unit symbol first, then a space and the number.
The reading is km/h 25
